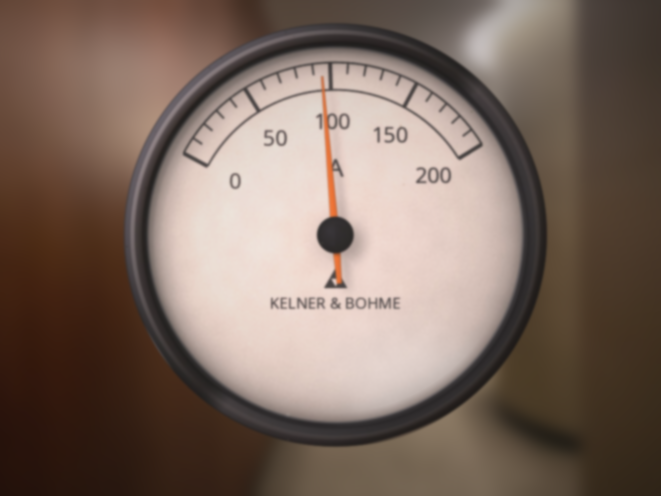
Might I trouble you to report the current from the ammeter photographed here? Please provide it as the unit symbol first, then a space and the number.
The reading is A 95
